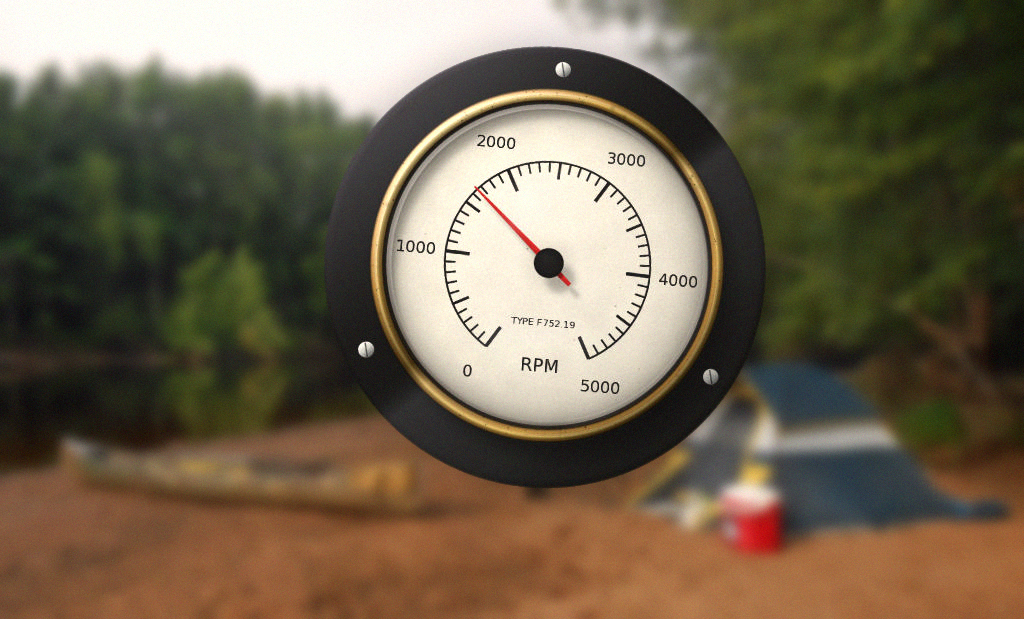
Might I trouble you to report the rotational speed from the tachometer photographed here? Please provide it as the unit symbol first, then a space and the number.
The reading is rpm 1650
